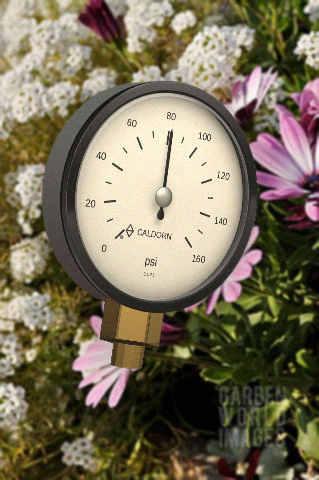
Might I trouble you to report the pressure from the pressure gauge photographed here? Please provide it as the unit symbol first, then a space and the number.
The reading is psi 80
